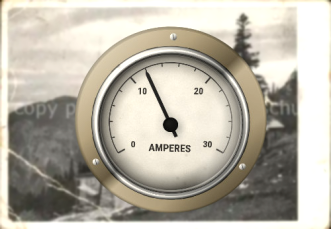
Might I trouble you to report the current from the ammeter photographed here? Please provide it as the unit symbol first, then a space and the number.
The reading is A 12
